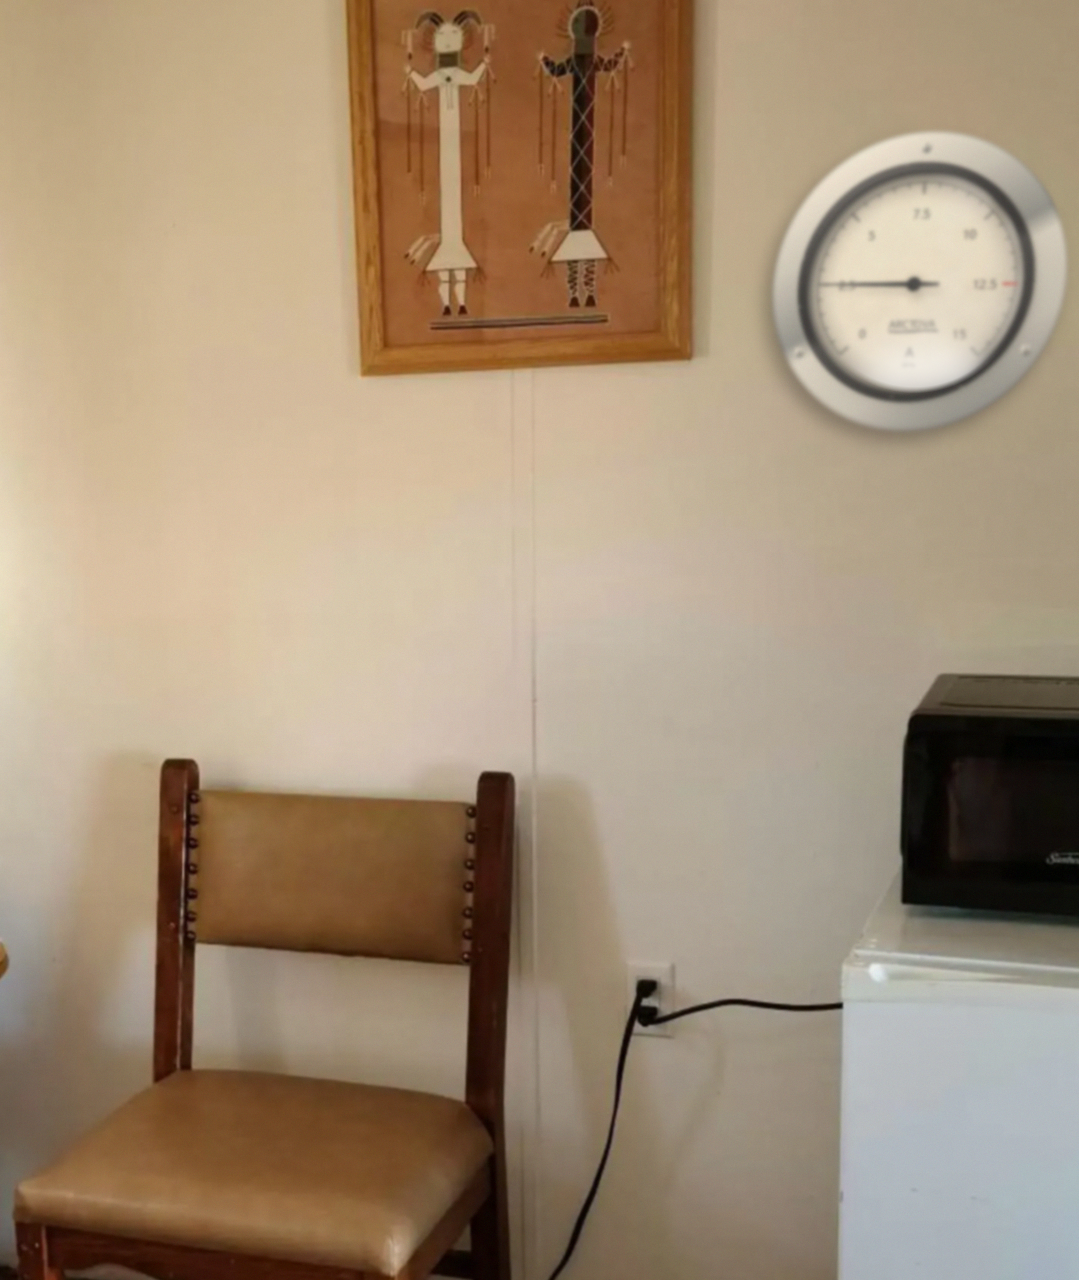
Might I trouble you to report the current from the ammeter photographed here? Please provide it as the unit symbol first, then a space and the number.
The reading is A 2.5
